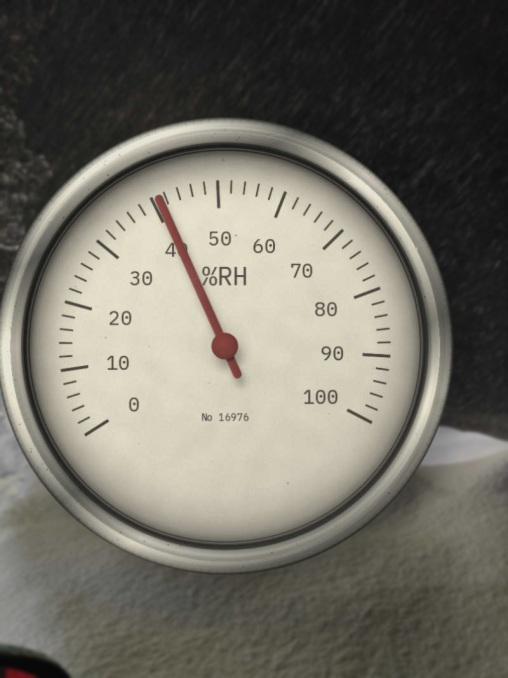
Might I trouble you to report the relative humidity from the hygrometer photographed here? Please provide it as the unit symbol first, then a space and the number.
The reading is % 41
